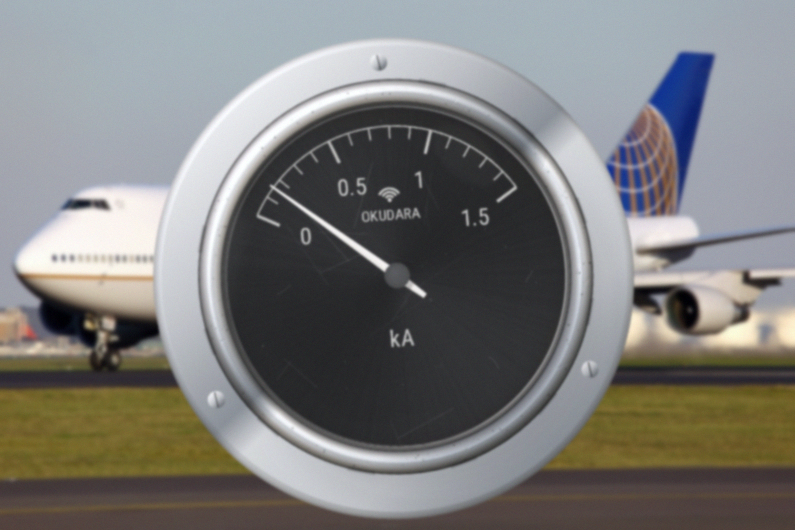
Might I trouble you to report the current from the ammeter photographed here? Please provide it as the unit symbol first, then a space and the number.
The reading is kA 0.15
